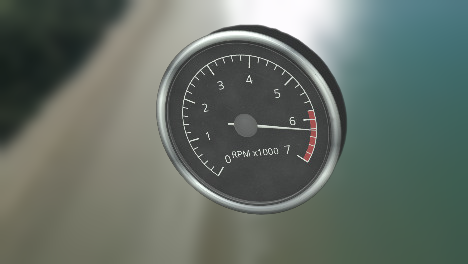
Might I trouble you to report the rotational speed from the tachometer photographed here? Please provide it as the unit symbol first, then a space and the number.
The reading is rpm 6200
